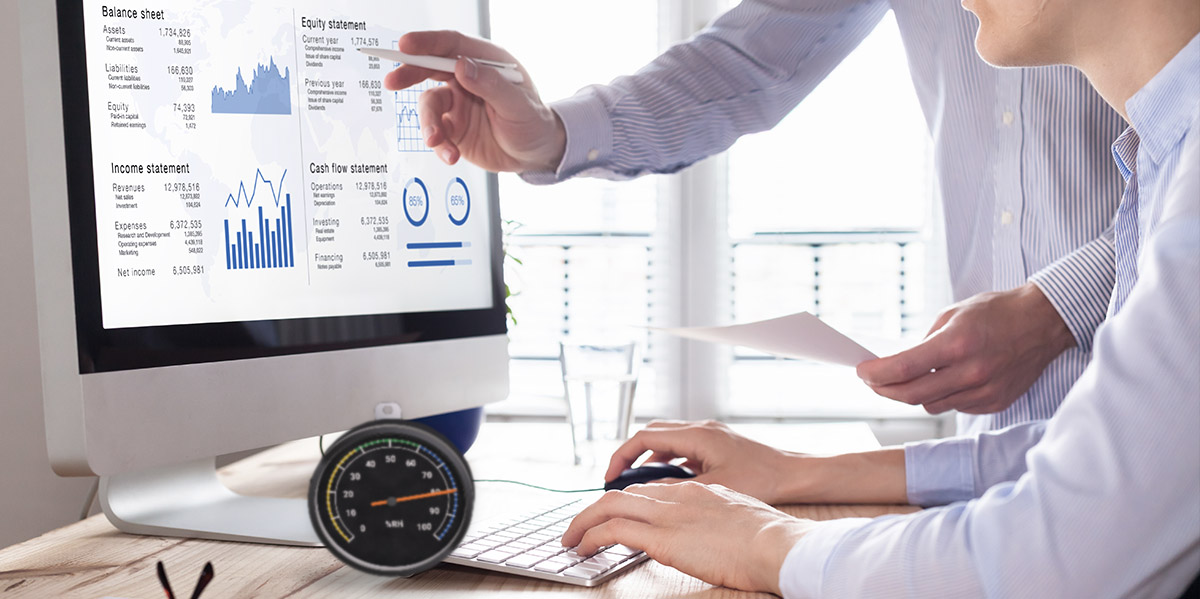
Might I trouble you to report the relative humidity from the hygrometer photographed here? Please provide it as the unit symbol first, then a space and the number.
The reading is % 80
